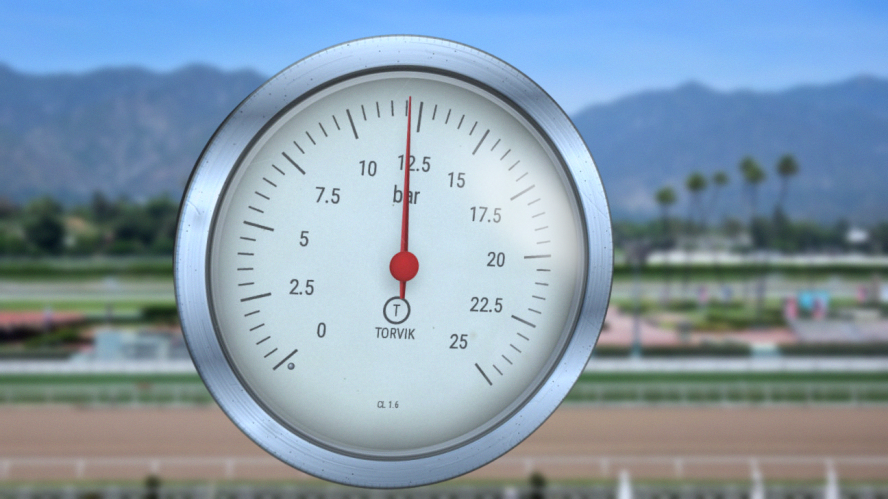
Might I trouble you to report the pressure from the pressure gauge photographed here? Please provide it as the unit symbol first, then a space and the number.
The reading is bar 12
